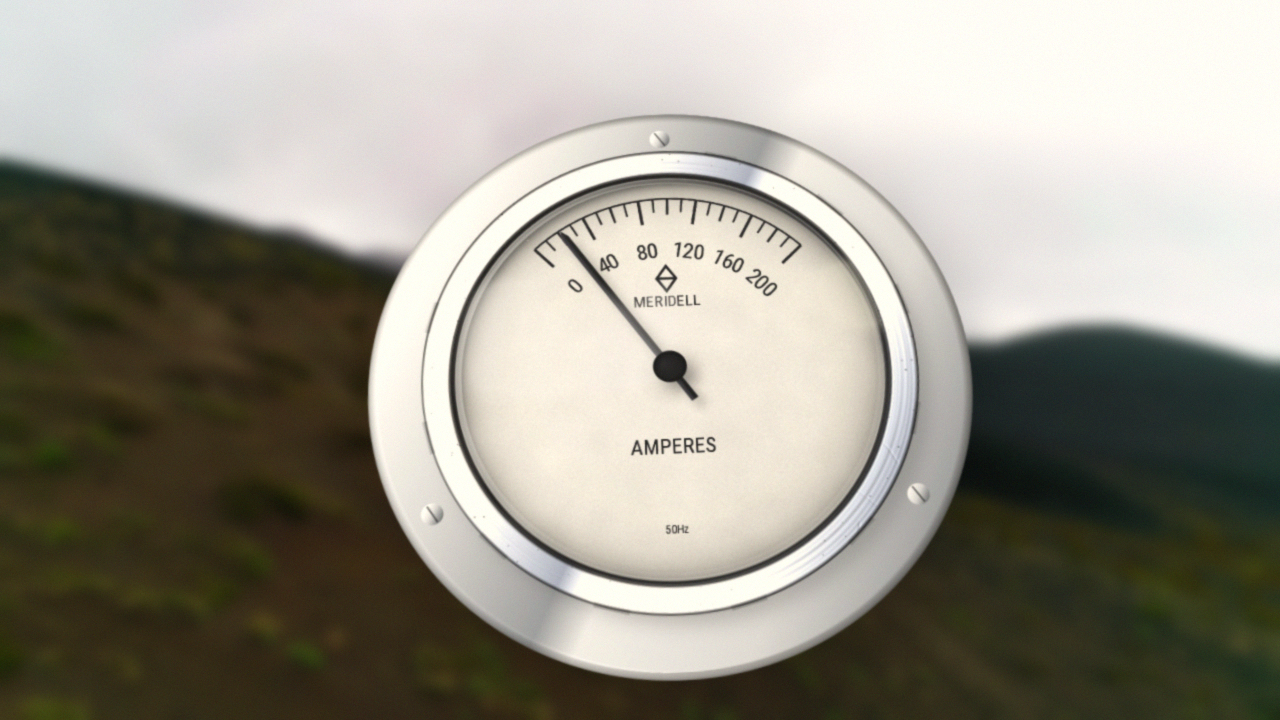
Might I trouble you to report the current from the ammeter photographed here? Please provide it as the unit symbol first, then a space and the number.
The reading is A 20
